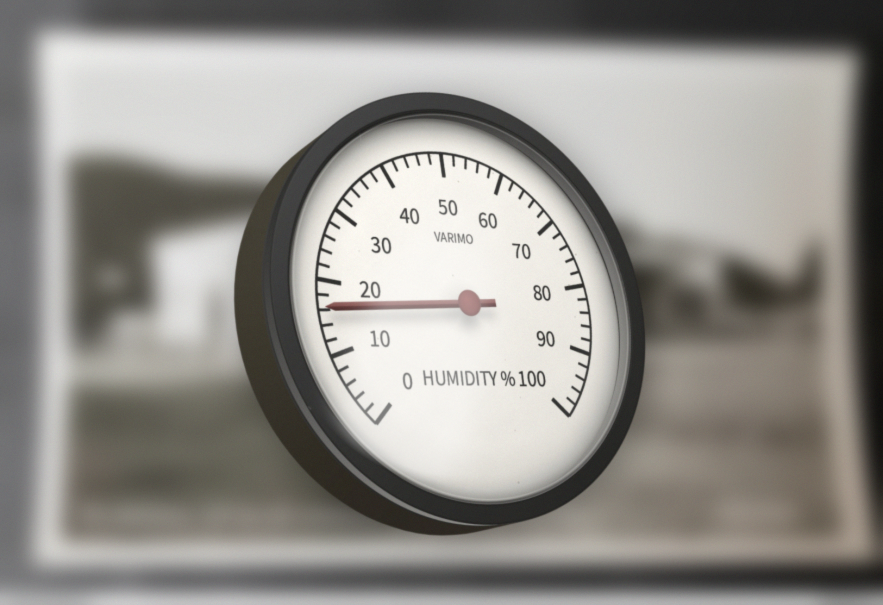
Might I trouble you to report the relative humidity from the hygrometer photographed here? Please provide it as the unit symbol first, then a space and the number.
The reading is % 16
